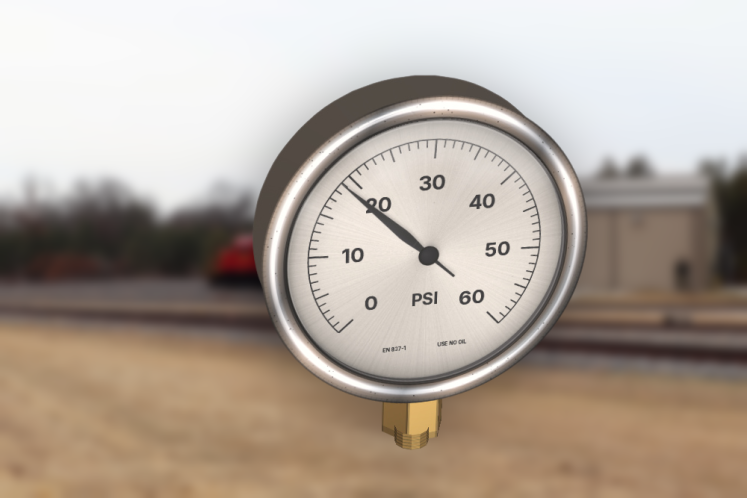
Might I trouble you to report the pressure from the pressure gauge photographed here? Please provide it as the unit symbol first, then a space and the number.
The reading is psi 19
